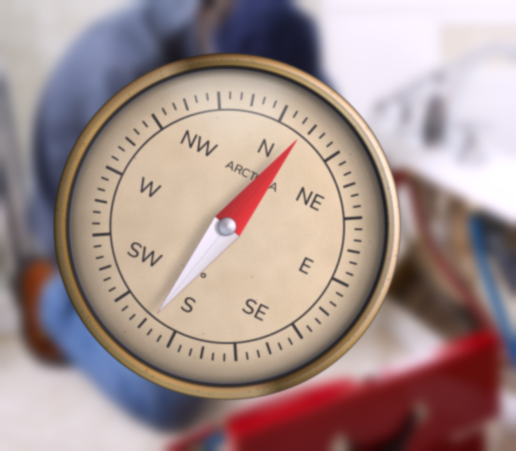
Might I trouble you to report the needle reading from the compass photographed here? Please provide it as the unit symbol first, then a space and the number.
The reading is ° 12.5
